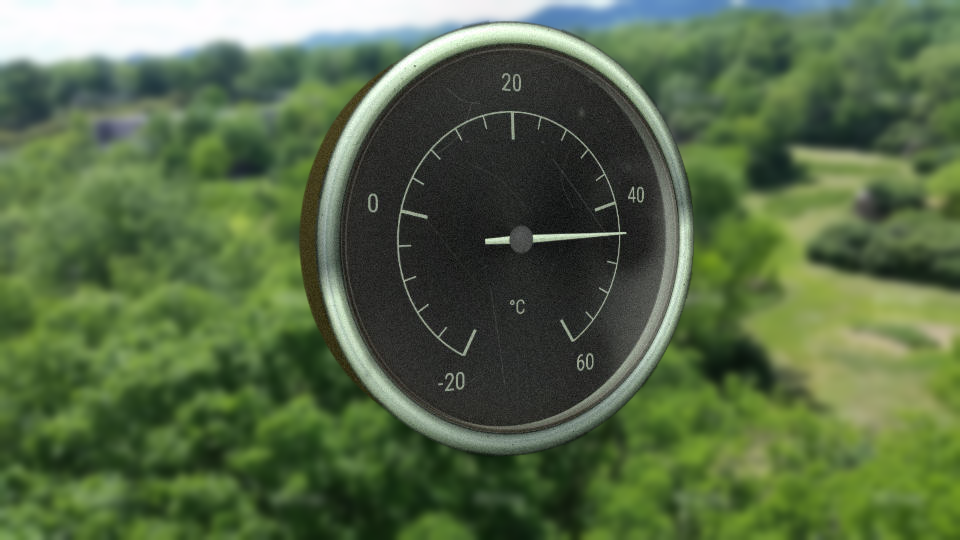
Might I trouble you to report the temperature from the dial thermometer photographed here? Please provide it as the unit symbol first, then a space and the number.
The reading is °C 44
